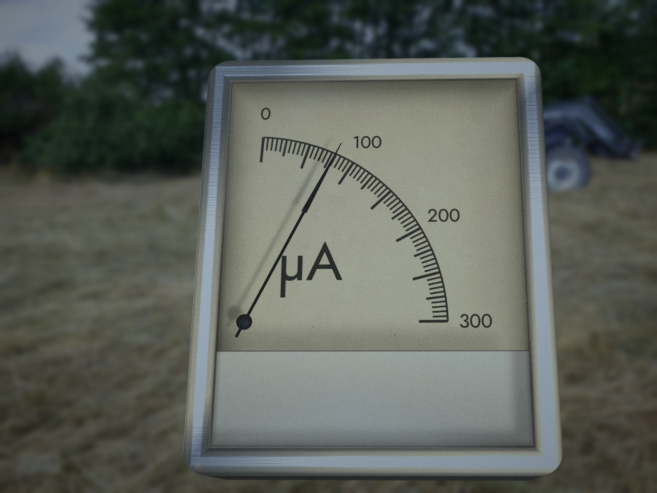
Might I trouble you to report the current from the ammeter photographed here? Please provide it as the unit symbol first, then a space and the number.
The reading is µA 80
